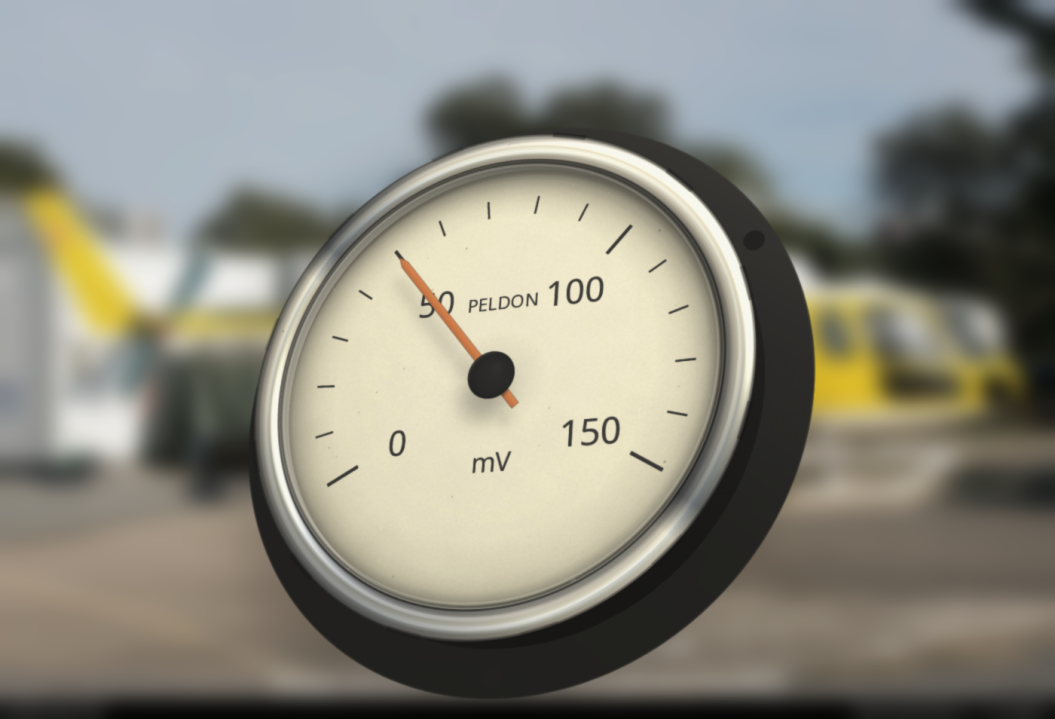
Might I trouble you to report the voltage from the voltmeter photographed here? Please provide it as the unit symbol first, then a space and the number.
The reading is mV 50
